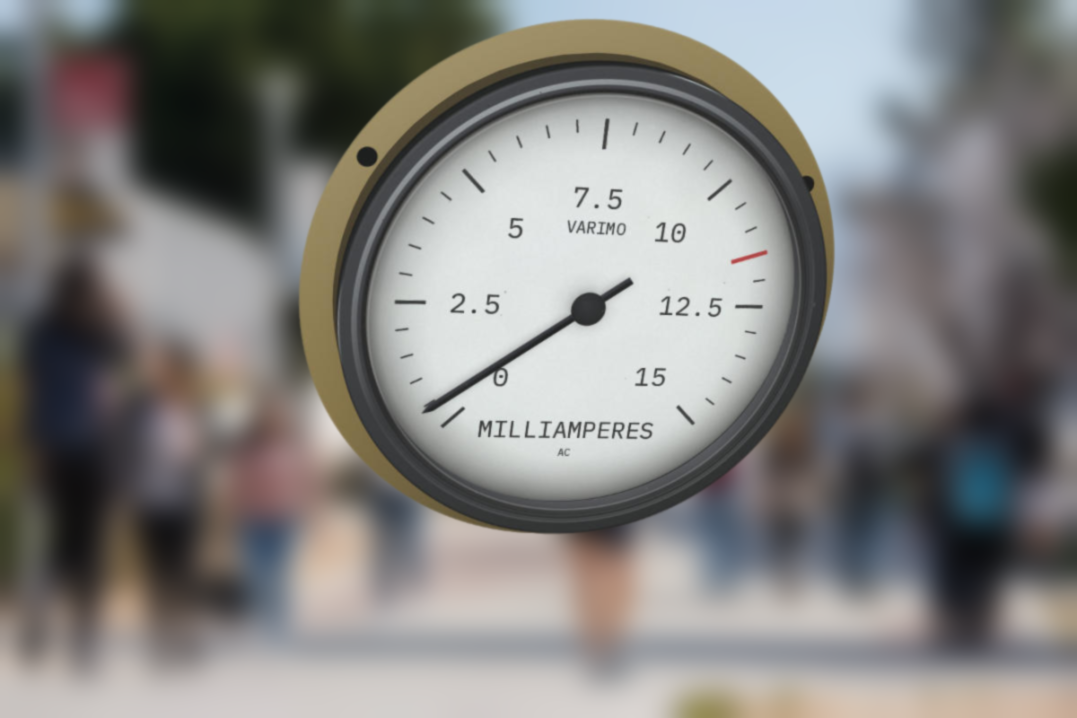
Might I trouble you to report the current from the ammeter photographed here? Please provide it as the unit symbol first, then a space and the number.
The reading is mA 0.5
